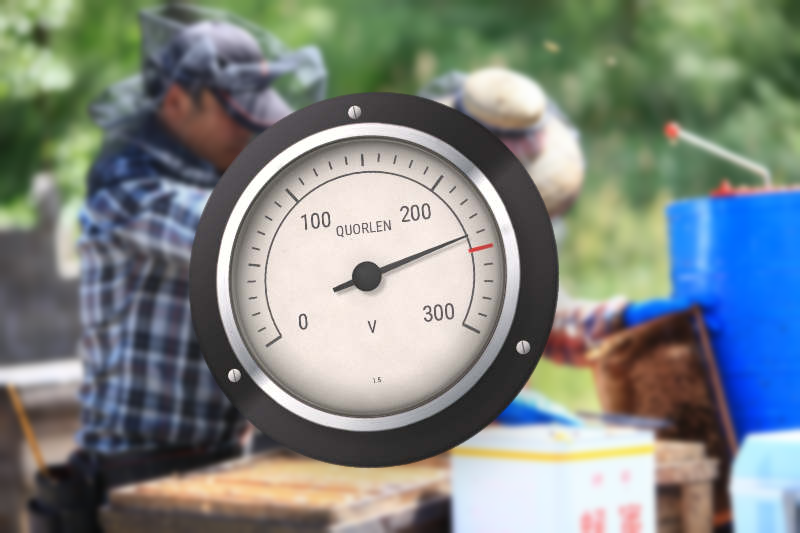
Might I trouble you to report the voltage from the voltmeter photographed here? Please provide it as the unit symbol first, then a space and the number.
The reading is V 240
